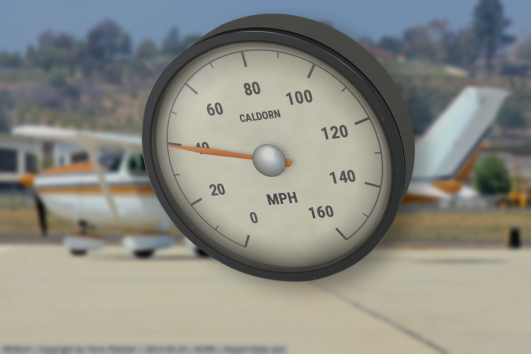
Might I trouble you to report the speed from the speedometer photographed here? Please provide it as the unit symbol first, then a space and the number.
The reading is mph 40
